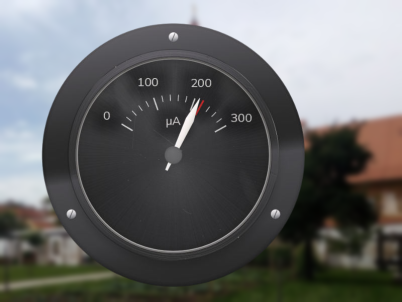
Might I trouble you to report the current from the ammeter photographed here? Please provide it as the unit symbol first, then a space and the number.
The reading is µA 210
